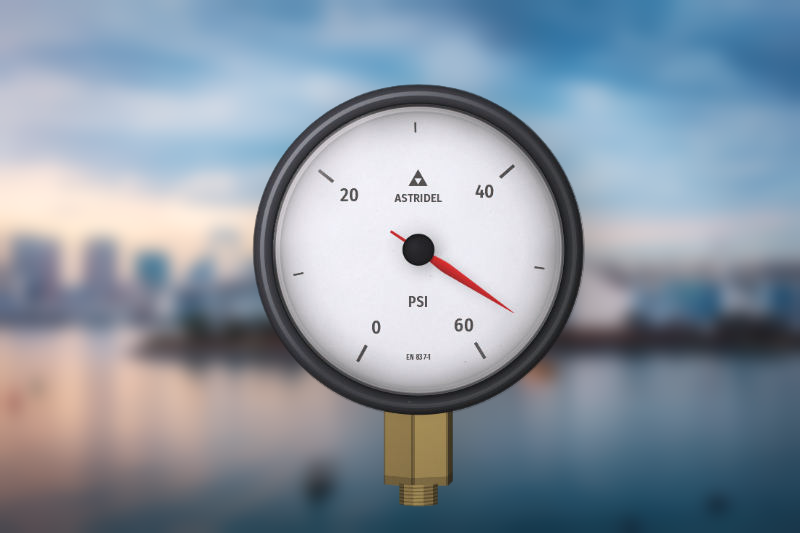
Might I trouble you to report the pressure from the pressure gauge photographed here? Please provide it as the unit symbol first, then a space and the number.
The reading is psi 55
